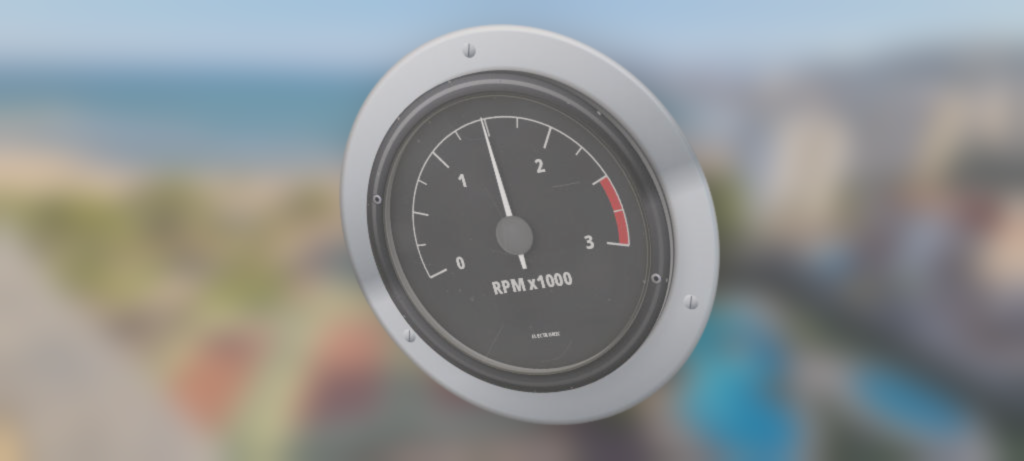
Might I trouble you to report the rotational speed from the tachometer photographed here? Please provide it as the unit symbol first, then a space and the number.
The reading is rpm 1500
